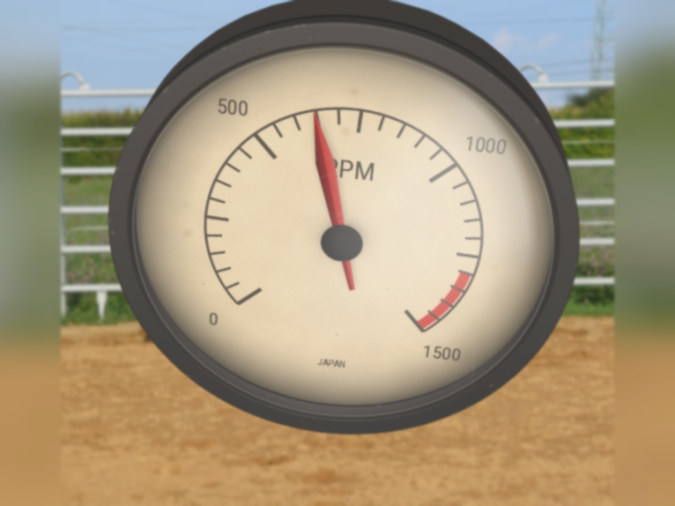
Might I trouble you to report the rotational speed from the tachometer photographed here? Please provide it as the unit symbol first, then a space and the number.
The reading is rpm 650
